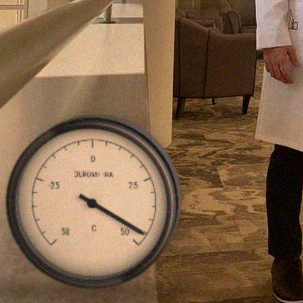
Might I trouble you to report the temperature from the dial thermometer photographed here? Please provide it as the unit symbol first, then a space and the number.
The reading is °C 45
